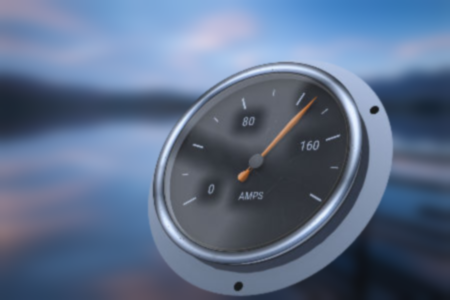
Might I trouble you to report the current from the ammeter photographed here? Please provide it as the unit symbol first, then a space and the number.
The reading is A 130
